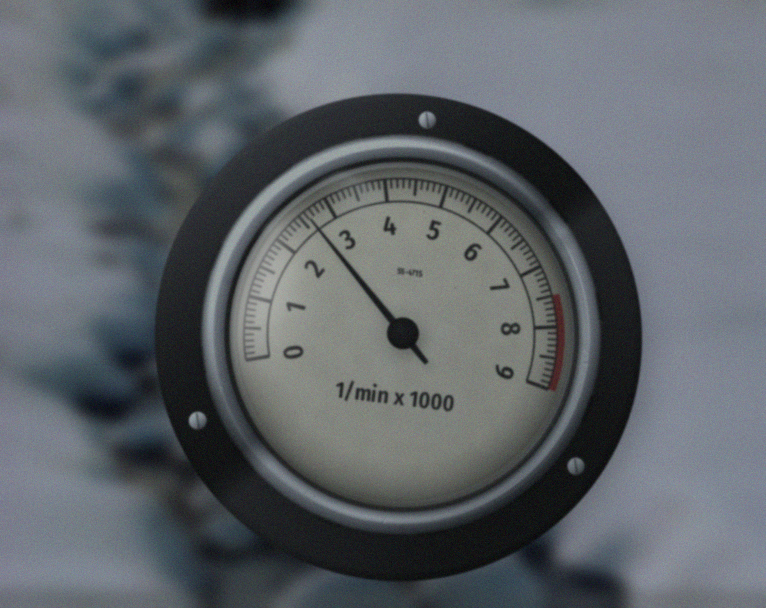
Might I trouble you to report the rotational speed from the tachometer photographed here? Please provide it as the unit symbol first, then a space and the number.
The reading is rpm 2600
